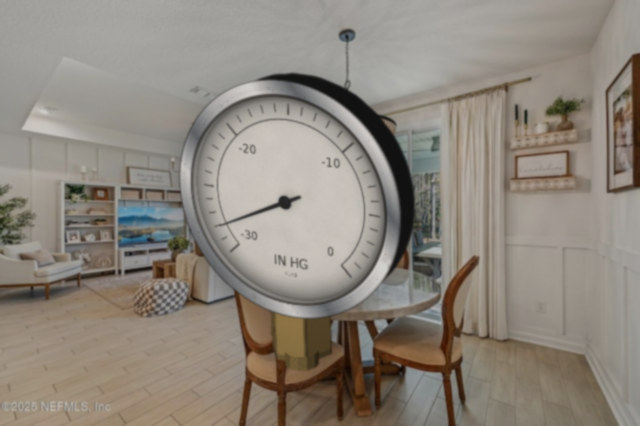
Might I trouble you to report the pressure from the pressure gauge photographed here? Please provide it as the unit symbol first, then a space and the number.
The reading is inHg -28
